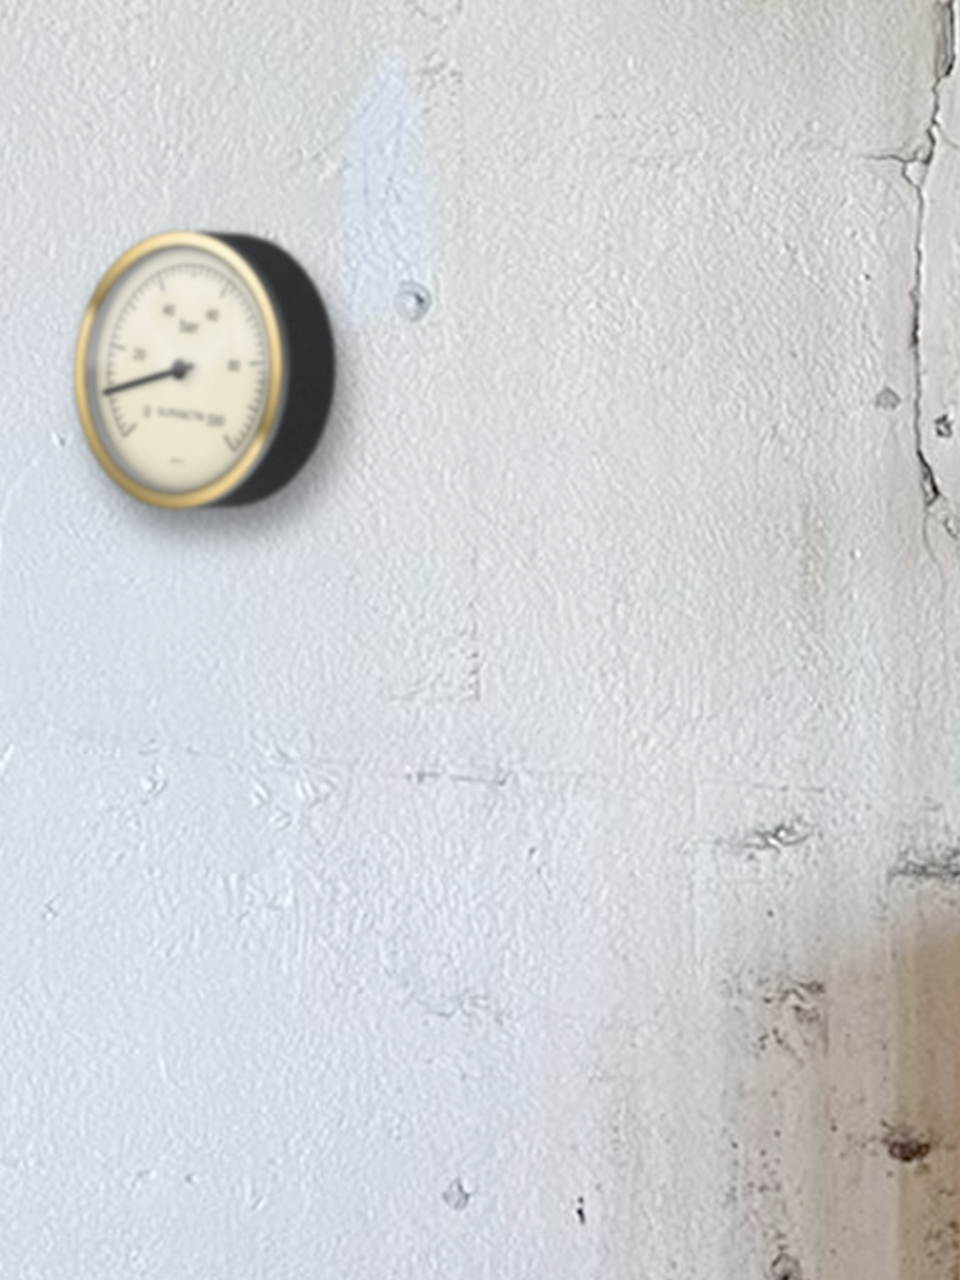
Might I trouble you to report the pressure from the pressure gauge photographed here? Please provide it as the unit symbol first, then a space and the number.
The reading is bar 10
